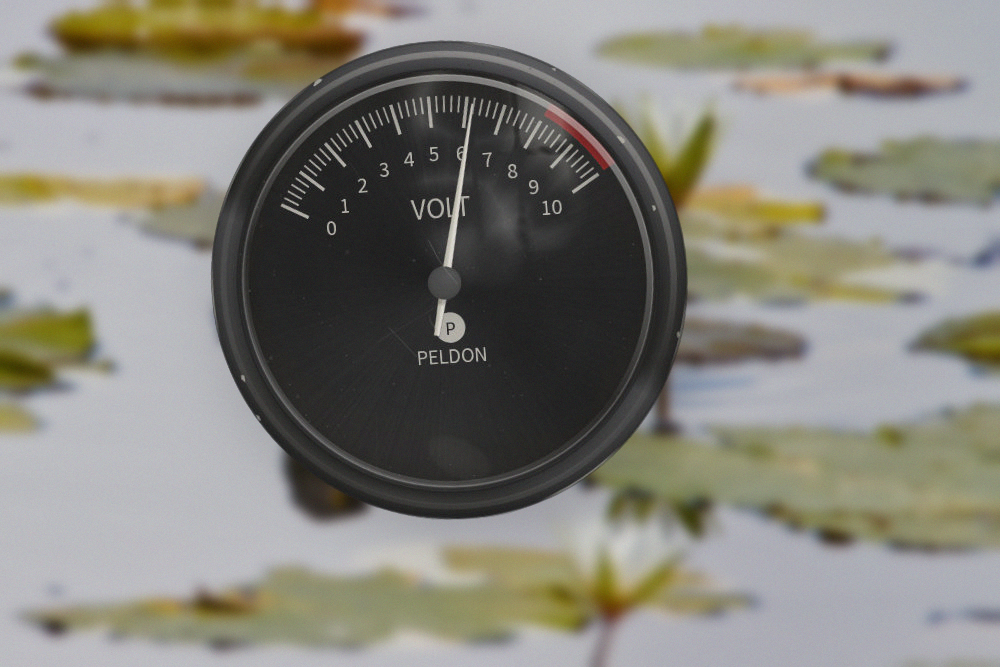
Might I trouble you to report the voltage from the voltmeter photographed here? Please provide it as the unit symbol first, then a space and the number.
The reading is V 6.2
